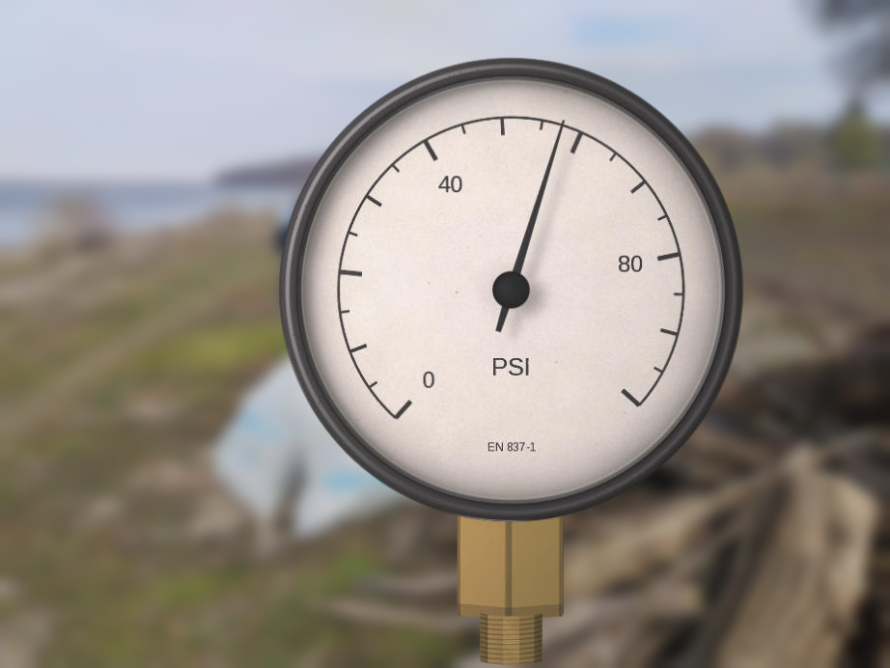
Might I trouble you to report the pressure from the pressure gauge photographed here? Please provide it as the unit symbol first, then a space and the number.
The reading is psi 57.5
